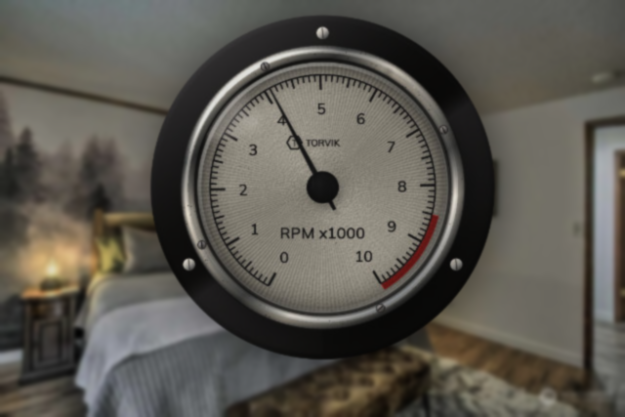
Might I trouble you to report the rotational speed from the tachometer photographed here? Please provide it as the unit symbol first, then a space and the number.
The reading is rpm 4100
